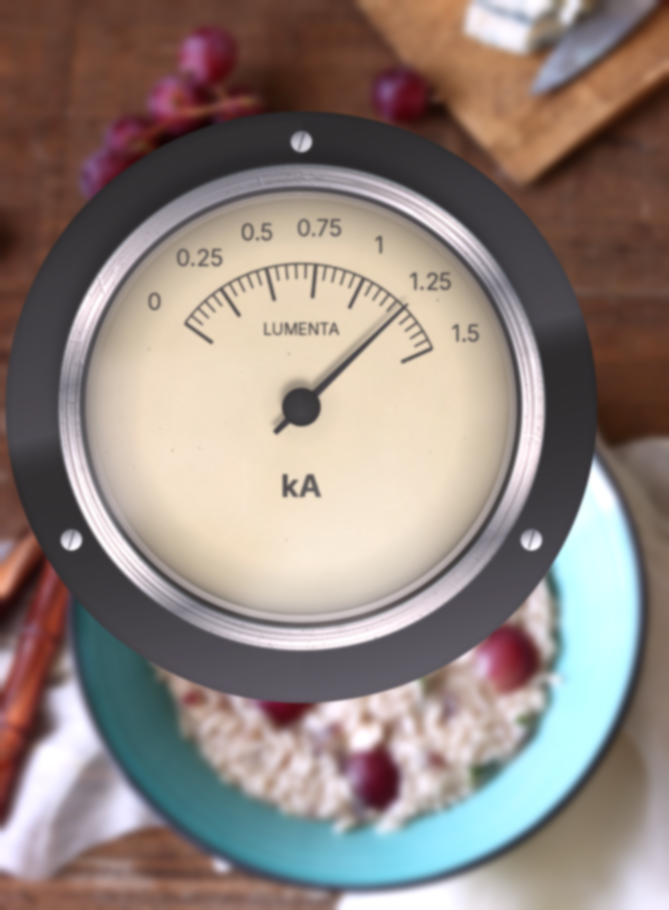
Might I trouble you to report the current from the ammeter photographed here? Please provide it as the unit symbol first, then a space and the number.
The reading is kA 1.25
